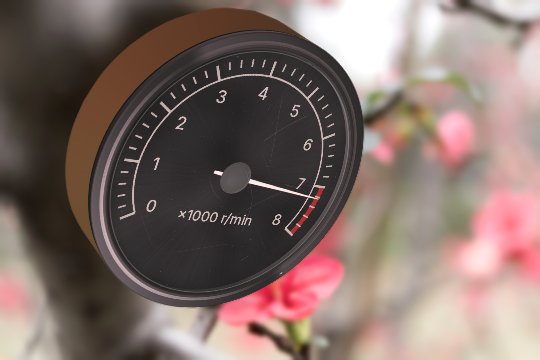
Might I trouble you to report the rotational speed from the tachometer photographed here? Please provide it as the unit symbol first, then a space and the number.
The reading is rpm 7200
